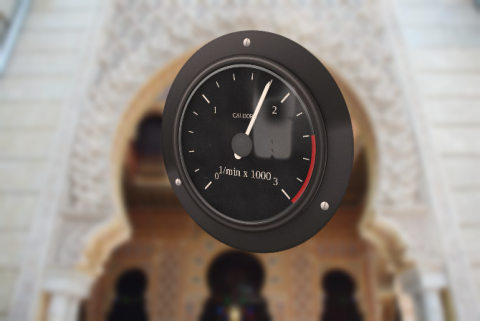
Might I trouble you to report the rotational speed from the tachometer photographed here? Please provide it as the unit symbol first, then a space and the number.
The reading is rpm 1800
